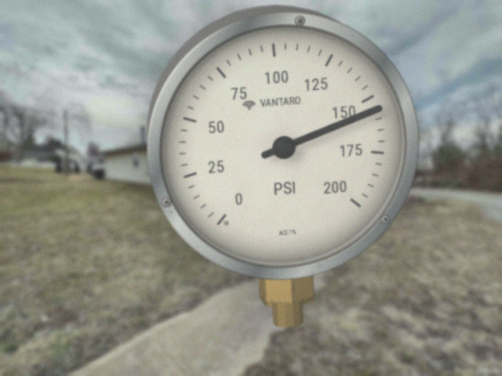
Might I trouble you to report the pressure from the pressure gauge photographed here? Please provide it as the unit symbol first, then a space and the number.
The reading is psi 155
